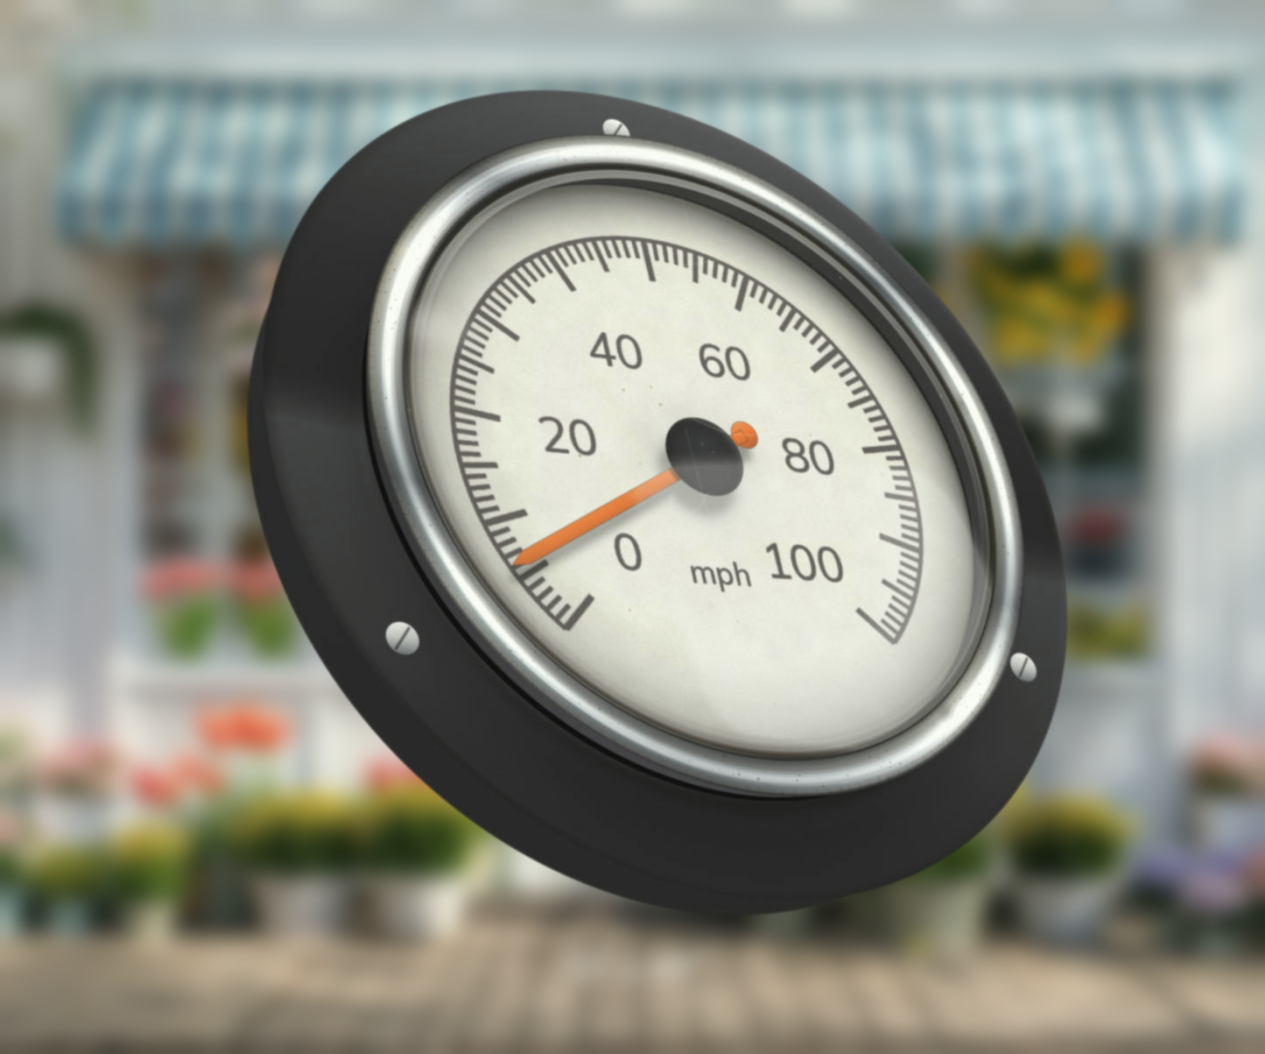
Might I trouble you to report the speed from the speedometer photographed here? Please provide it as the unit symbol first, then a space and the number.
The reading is mph 6
